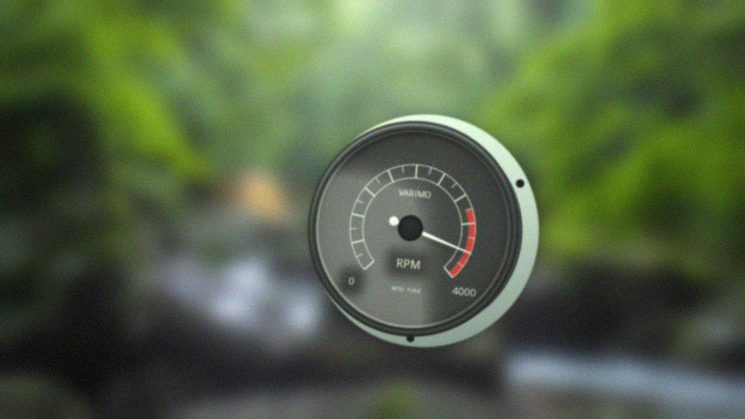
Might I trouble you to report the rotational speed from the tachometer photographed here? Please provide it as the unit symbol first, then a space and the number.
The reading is rpm 3600
